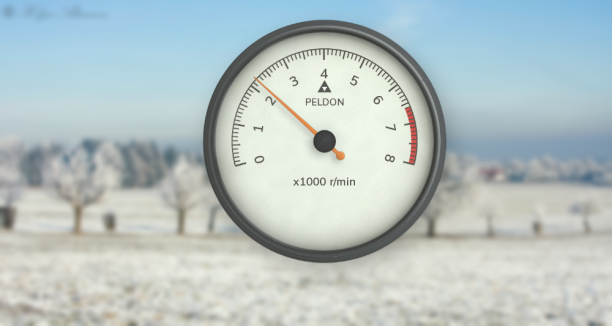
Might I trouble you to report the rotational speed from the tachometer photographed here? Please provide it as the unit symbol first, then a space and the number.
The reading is rpm 2200
